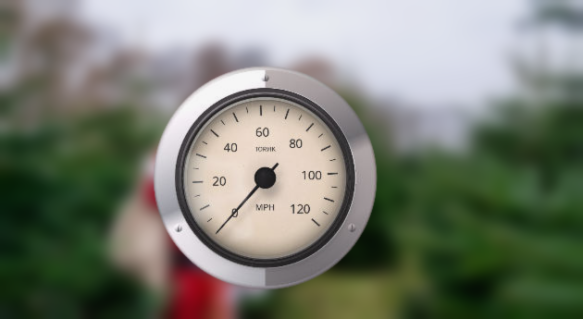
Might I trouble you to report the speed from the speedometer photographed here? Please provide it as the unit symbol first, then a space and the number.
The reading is mph 0
